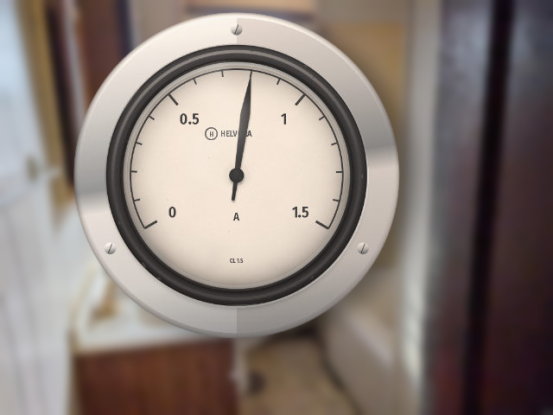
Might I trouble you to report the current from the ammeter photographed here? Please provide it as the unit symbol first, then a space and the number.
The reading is A 0.8
